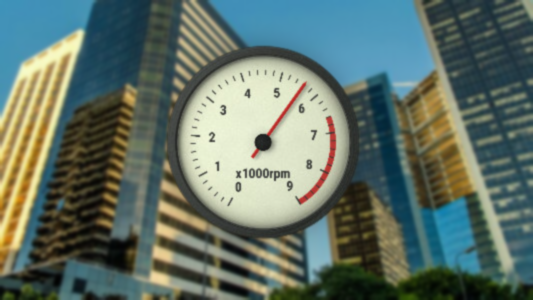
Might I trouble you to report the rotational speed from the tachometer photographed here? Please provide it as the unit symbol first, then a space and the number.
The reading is rpm 5600
